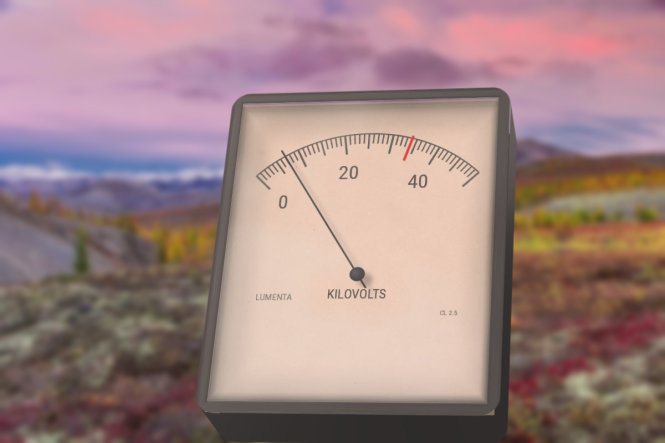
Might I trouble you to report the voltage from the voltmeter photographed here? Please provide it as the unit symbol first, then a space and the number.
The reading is kV 7
